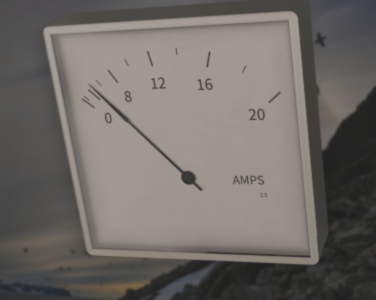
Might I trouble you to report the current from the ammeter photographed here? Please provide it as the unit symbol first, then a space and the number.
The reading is A 5
